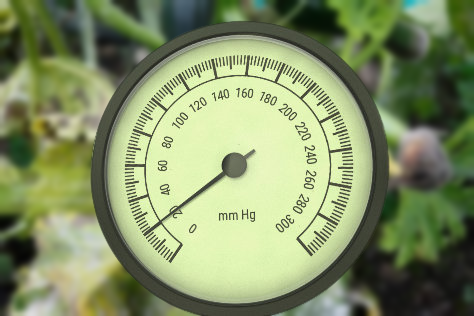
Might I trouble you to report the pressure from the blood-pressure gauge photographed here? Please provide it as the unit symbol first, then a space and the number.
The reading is mmHg 20
